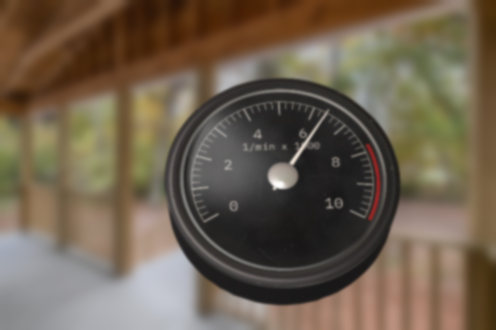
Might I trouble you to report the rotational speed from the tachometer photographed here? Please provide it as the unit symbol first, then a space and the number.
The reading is rpm 6400
